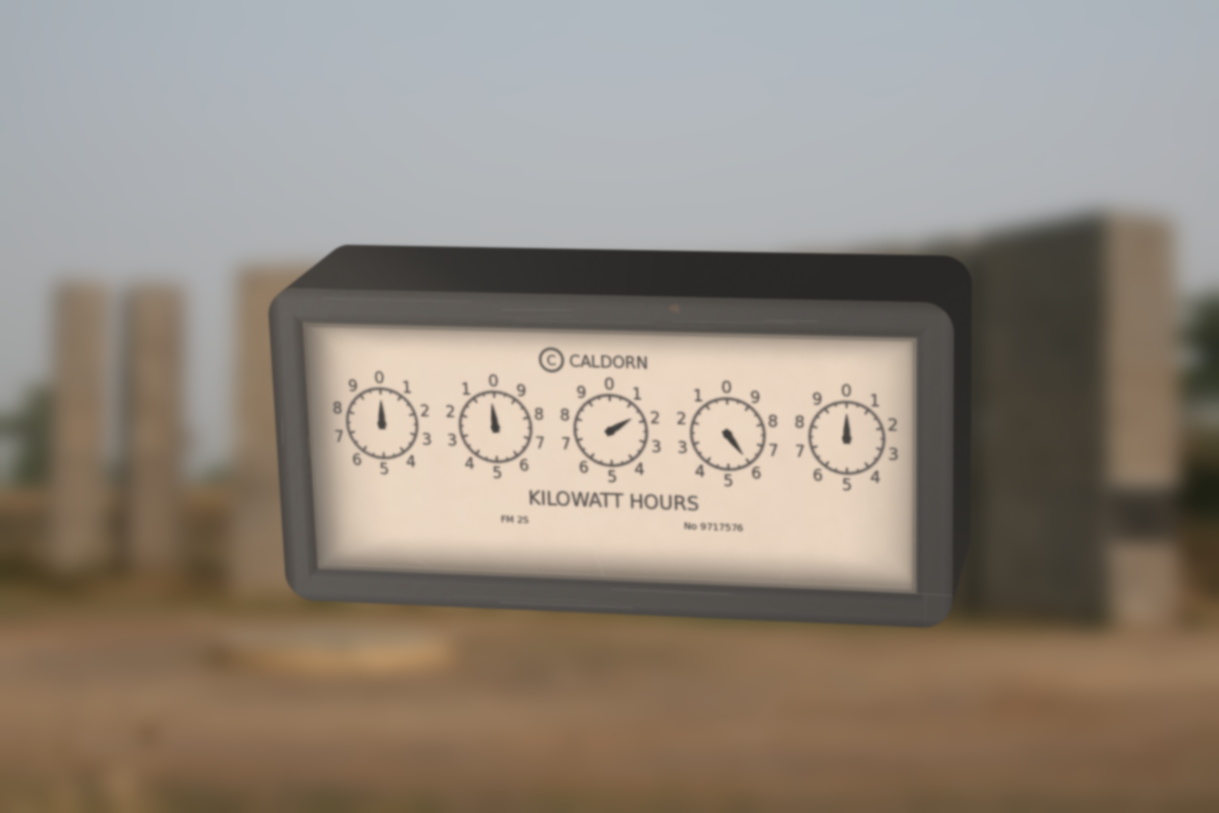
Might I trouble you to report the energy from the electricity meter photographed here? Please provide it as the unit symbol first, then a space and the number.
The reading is kWh 160
